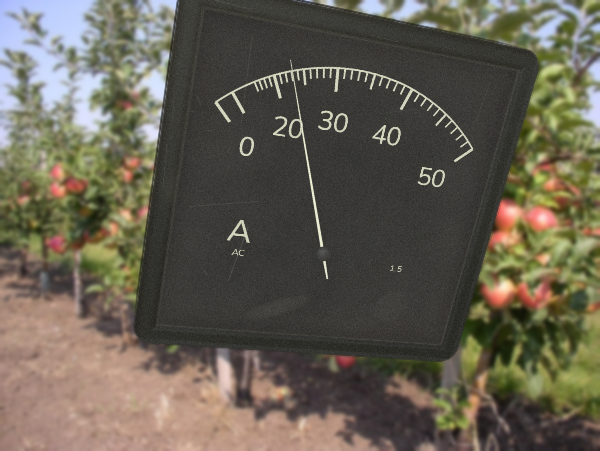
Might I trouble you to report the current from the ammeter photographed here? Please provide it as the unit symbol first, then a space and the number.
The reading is A 23
